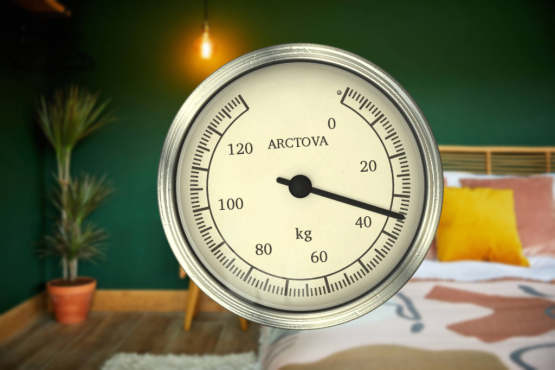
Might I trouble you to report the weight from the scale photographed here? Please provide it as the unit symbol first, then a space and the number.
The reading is kg 35
